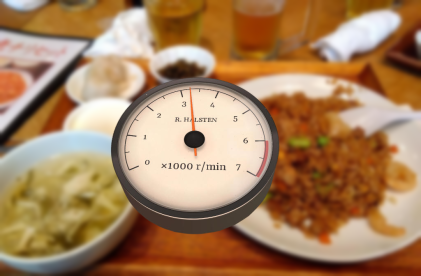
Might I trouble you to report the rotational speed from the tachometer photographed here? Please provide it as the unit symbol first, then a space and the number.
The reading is rpm 3250
